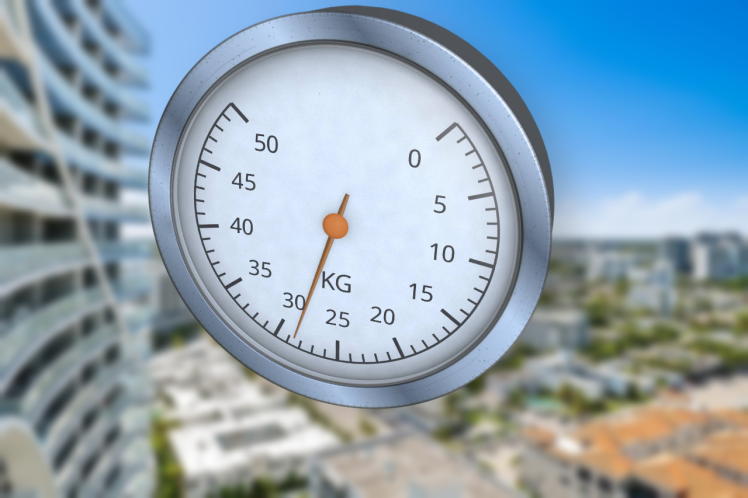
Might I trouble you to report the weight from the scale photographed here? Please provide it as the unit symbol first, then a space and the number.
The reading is kg 28.5
